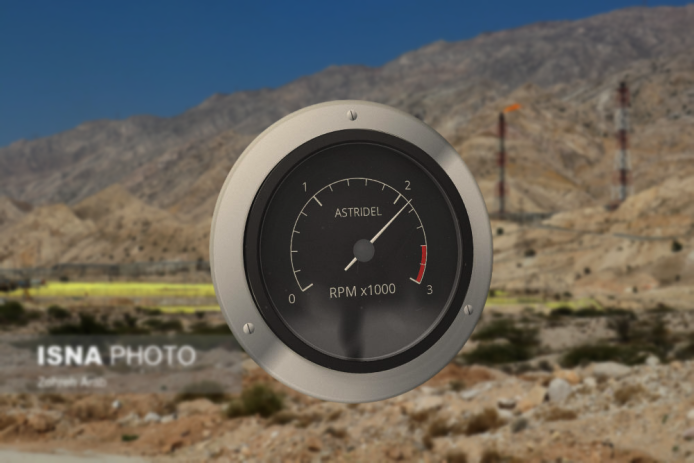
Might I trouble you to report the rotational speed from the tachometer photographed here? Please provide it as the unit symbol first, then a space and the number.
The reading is rpm 2100
